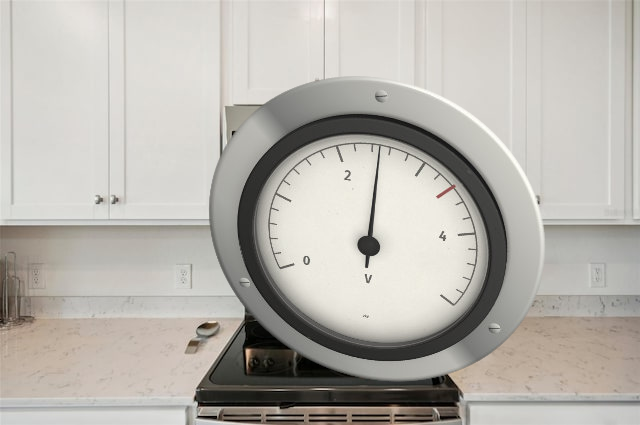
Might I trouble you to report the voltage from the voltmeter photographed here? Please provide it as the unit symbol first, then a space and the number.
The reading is V 2.5
